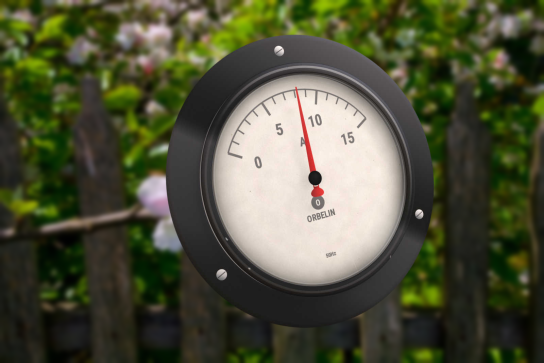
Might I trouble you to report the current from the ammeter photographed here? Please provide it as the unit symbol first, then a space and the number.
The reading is A 8
